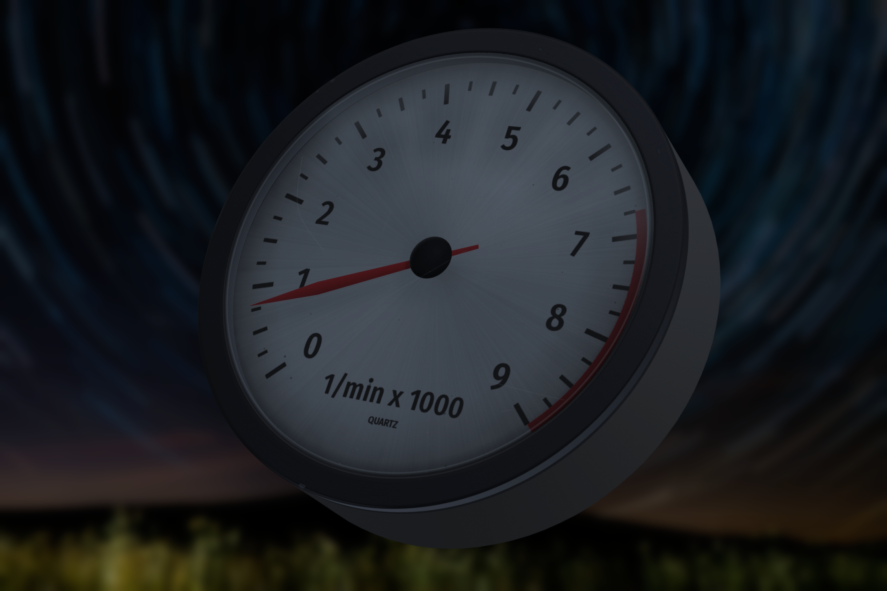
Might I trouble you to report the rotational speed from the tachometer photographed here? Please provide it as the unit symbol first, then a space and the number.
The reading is rpm 750
